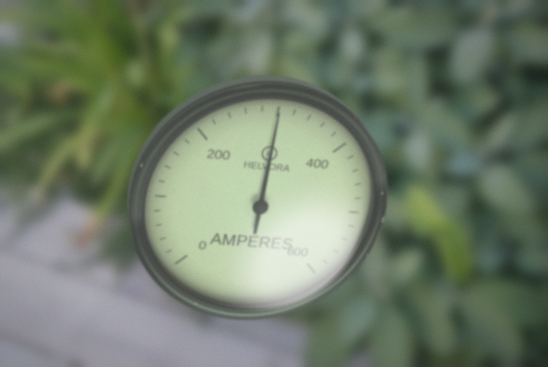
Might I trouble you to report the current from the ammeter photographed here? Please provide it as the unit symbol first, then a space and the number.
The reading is A 300
